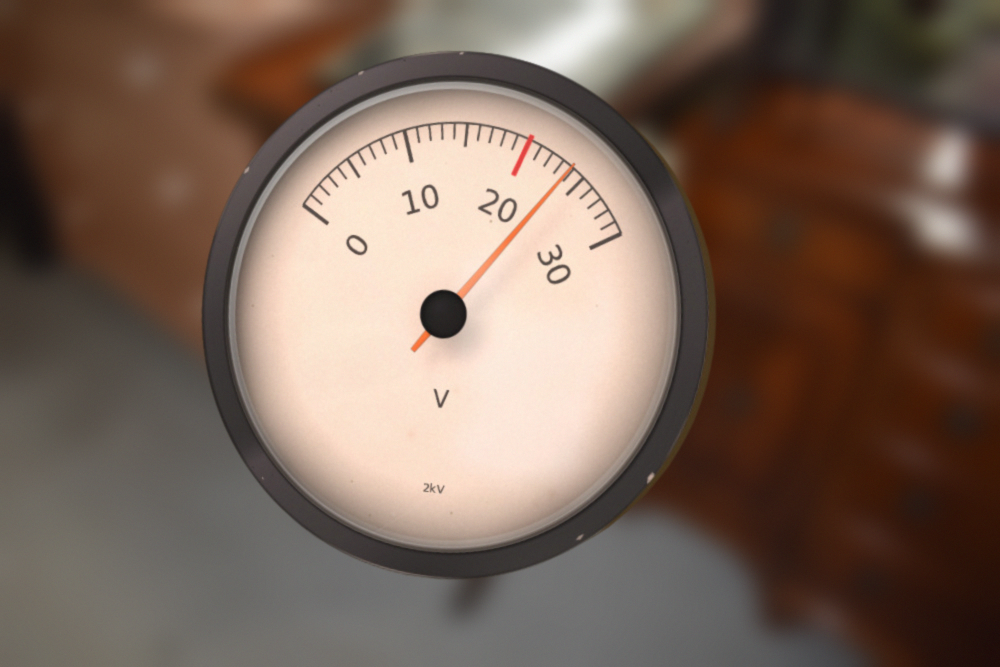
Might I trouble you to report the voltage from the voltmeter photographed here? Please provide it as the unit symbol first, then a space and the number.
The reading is V 24
